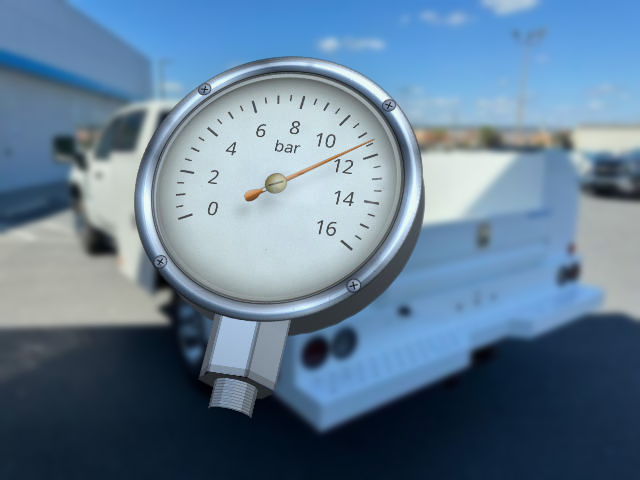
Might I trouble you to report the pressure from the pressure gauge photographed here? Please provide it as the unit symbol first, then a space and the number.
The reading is bar 11.5
